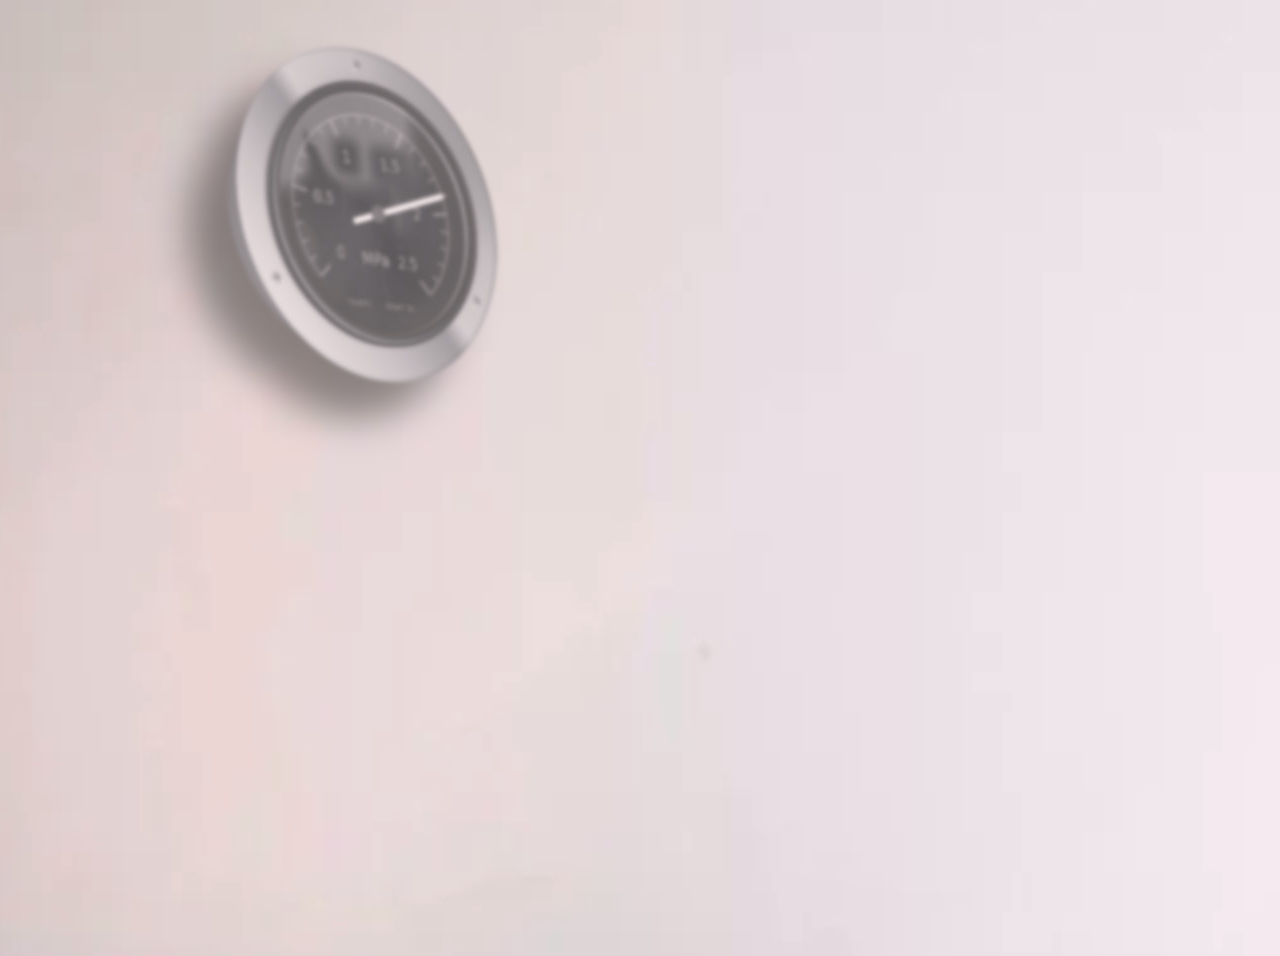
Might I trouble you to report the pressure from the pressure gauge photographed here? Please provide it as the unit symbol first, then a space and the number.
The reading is MPa 1.9
